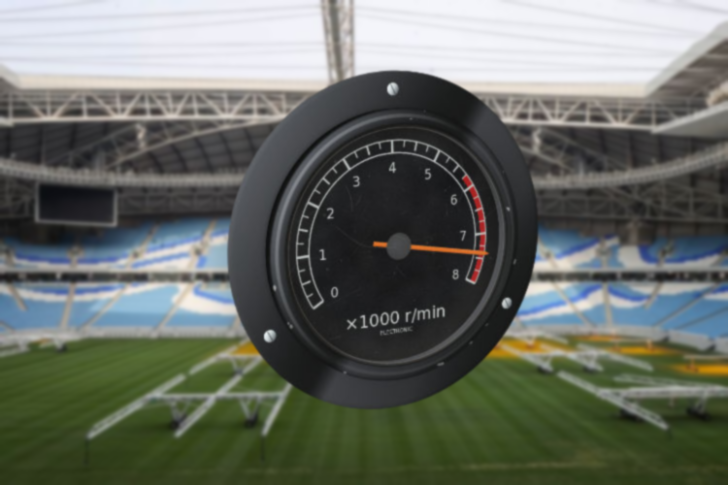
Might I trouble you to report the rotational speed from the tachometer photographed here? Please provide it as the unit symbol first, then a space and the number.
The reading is rpm 7375
